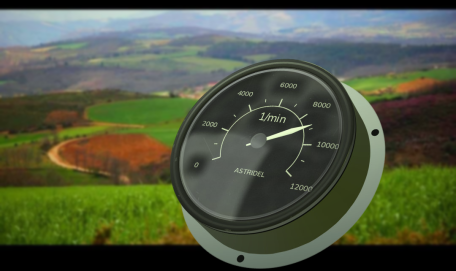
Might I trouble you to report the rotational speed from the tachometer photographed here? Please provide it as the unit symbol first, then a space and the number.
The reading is rpm 9000
